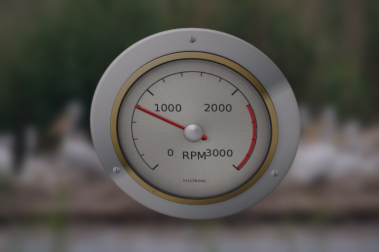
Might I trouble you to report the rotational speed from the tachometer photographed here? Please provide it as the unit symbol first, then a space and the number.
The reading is rpm 800
